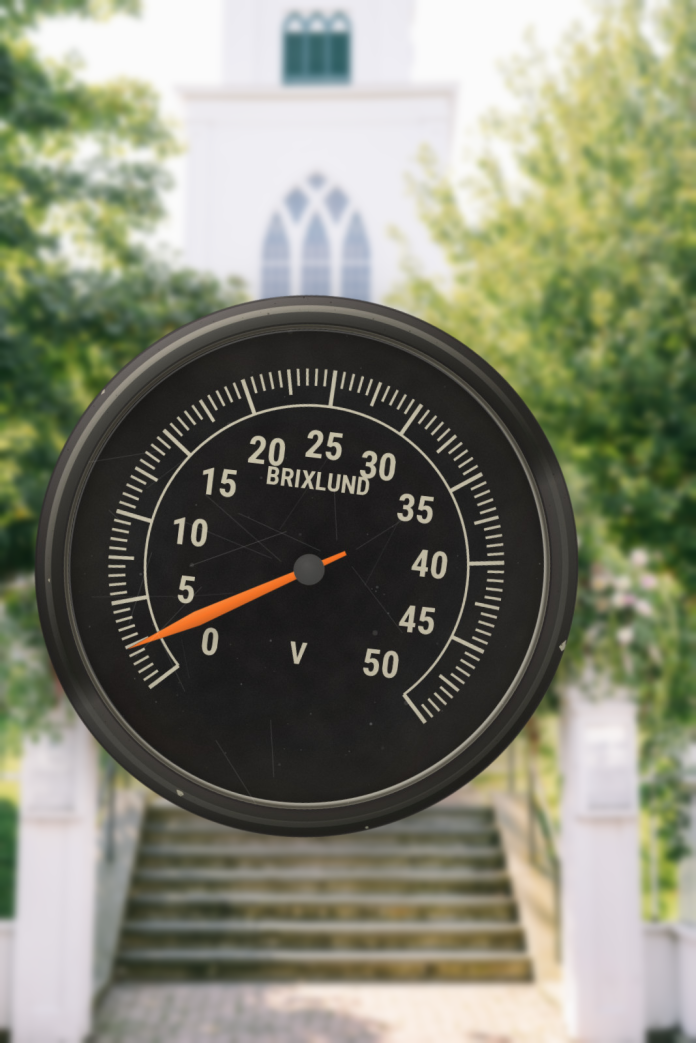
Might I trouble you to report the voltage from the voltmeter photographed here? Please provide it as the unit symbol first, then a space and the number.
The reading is V 2.5
